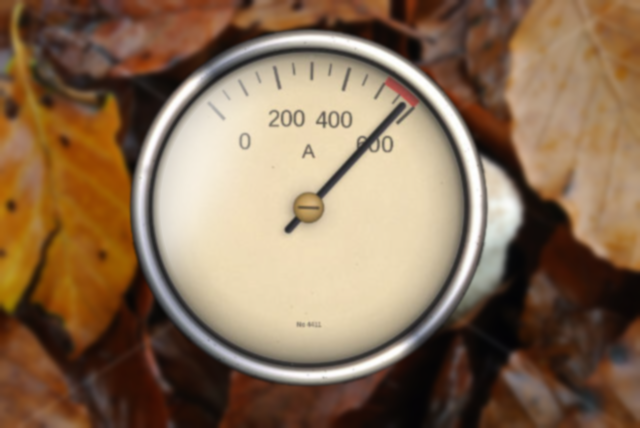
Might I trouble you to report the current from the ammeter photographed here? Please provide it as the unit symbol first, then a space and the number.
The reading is A 575
